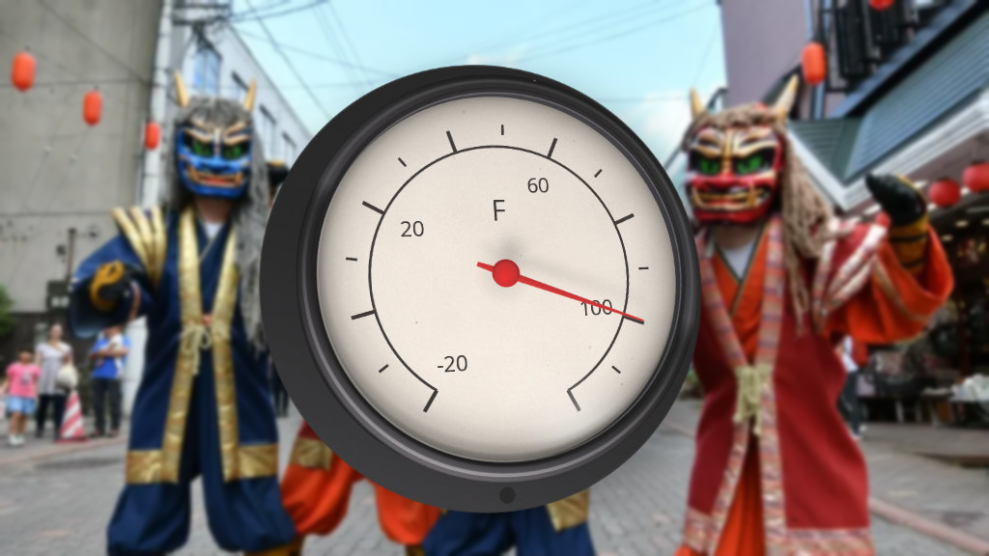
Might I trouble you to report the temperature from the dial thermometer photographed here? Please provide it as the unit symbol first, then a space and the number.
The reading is °F 100
